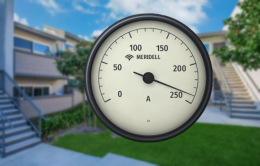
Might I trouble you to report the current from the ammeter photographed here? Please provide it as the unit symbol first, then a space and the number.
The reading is A 240
